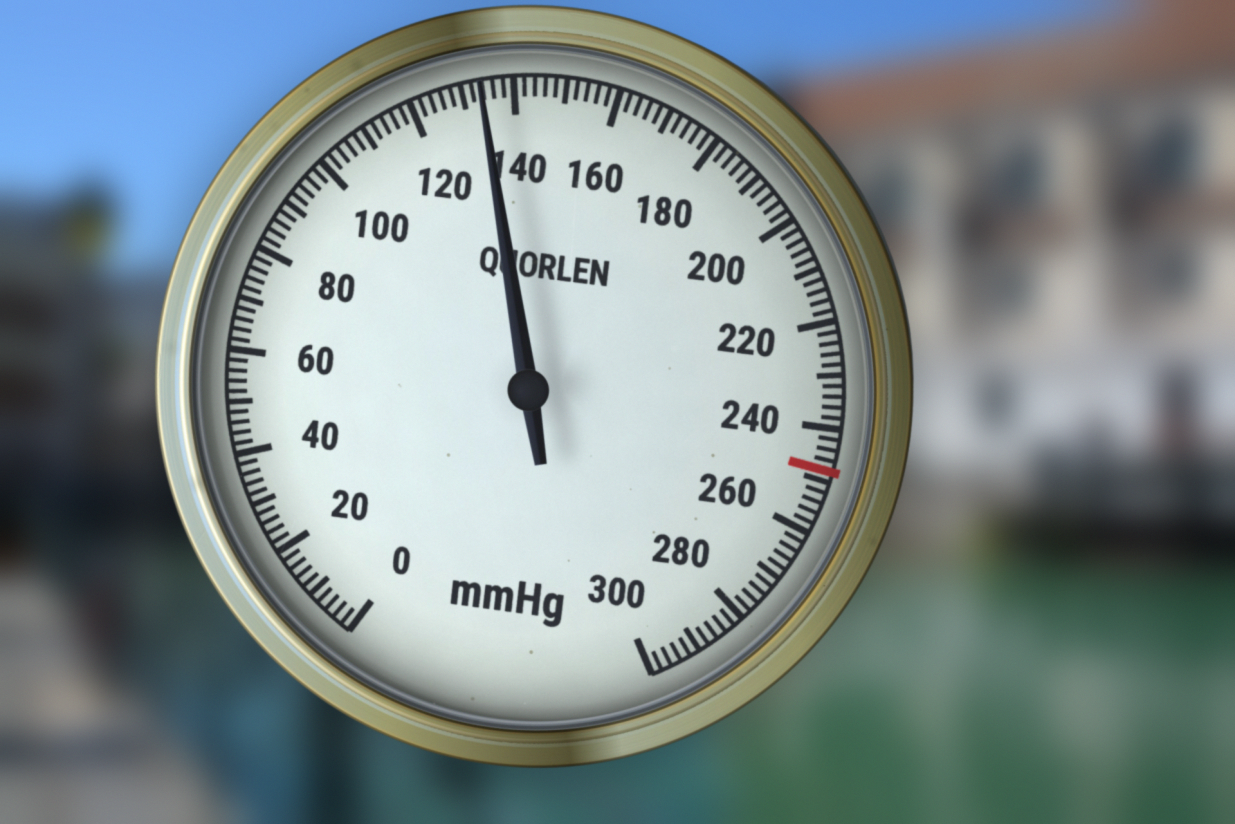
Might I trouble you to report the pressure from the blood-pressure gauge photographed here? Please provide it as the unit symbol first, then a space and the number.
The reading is mmHg 134
